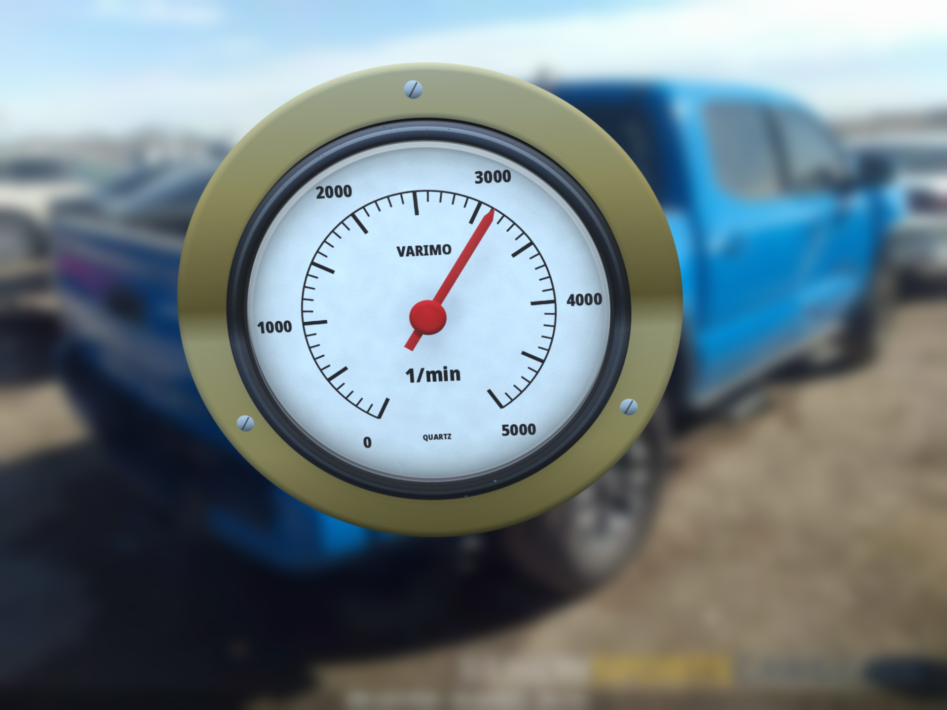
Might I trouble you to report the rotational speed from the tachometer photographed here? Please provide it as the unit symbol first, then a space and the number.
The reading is rpm 3100
